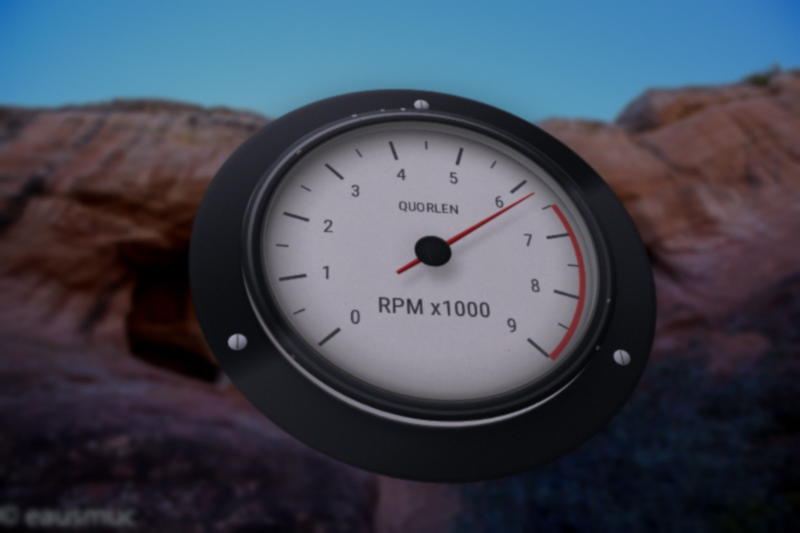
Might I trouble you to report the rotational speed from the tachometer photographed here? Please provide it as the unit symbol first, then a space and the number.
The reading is rpm 6250
